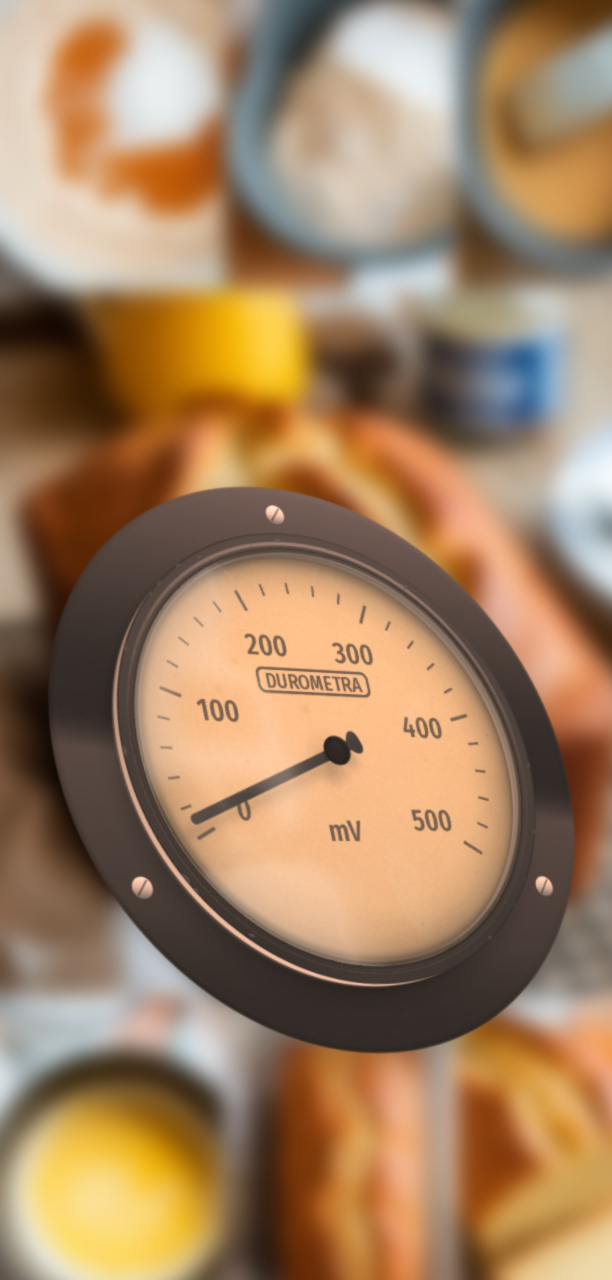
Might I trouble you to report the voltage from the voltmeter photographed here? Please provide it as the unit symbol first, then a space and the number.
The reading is mV 10
